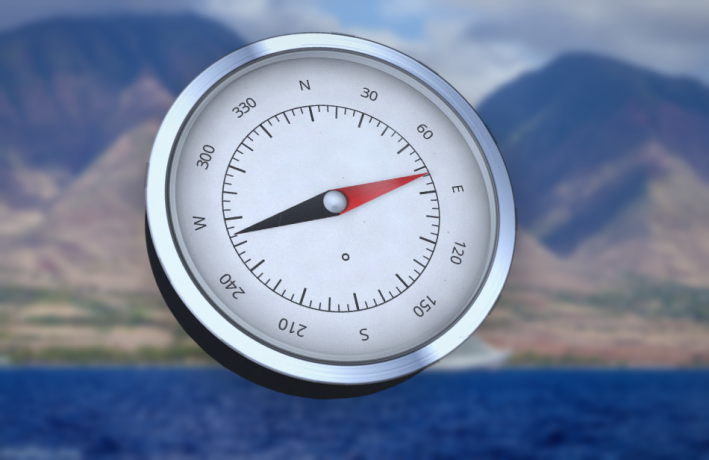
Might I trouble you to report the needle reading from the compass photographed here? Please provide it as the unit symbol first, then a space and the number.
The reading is ° 80
